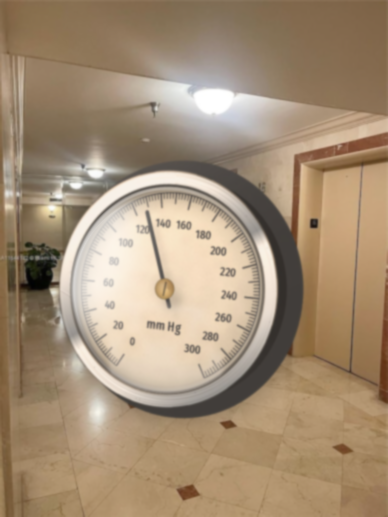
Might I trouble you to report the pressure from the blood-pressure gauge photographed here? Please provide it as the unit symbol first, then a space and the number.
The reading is mmHg 130
